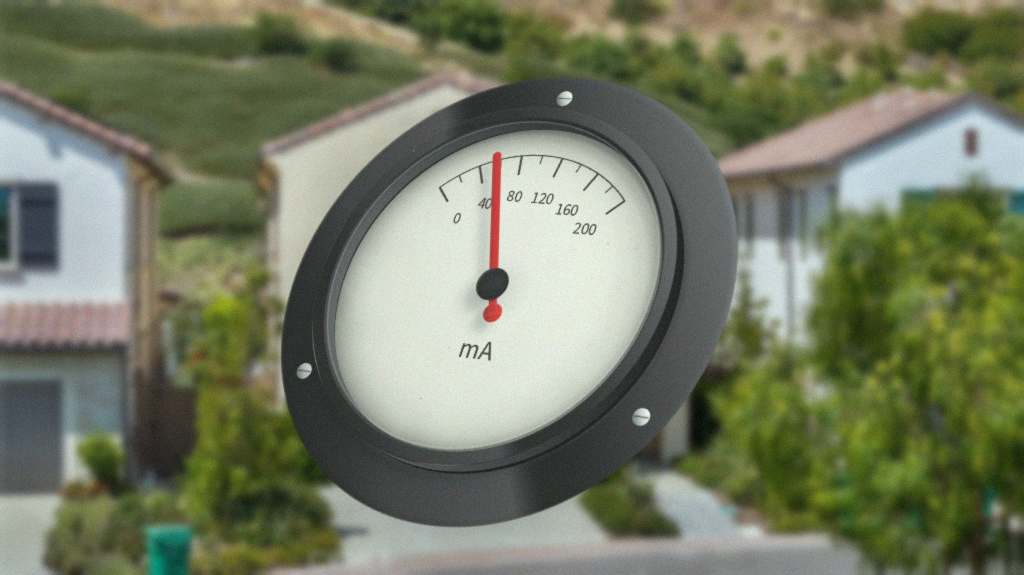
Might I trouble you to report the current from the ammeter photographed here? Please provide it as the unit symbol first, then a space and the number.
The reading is mA 60
